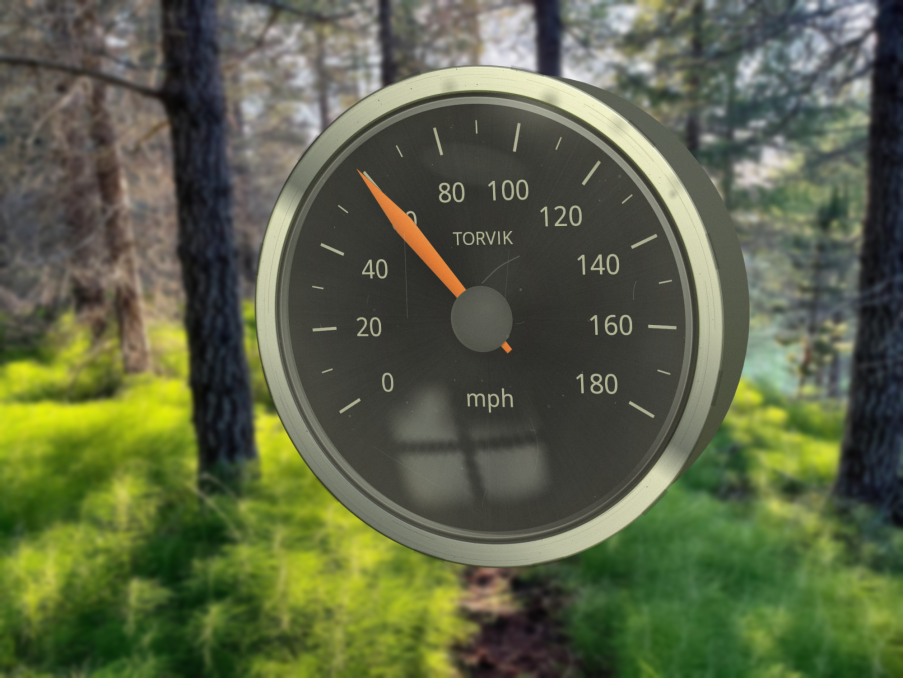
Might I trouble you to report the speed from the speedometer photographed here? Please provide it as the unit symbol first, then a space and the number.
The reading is mph 60
